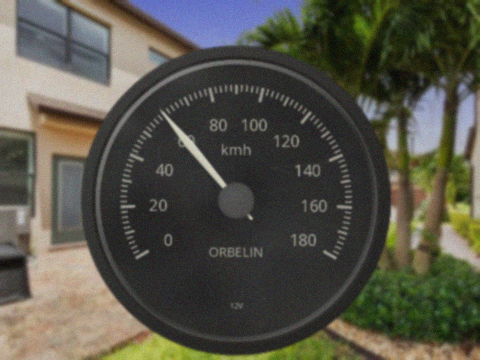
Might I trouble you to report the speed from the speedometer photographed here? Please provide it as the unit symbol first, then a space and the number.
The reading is km/h 60
